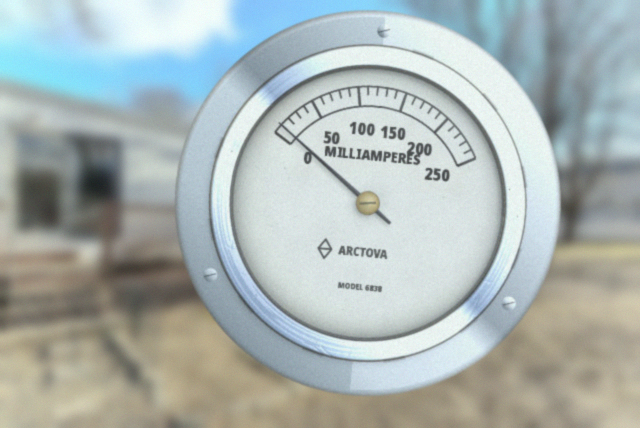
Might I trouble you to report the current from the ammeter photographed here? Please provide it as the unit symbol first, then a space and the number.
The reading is mA 10
